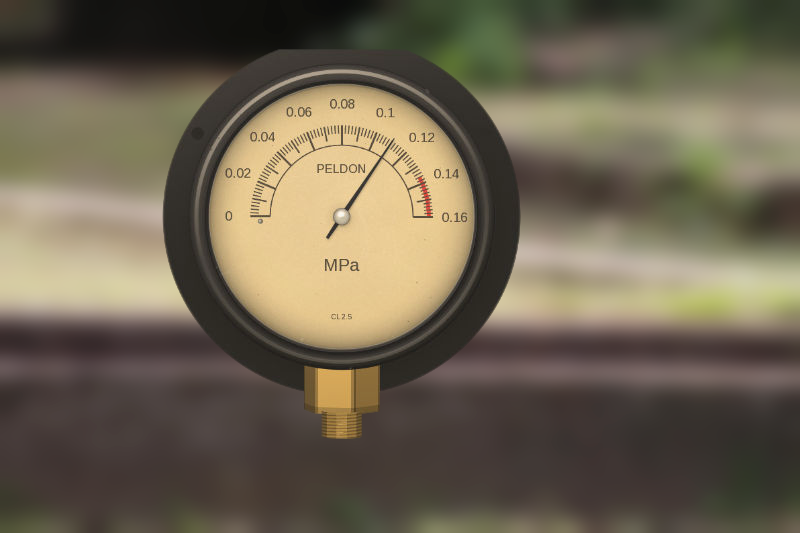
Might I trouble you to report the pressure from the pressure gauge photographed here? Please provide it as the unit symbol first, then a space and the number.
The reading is MPa 0.11
